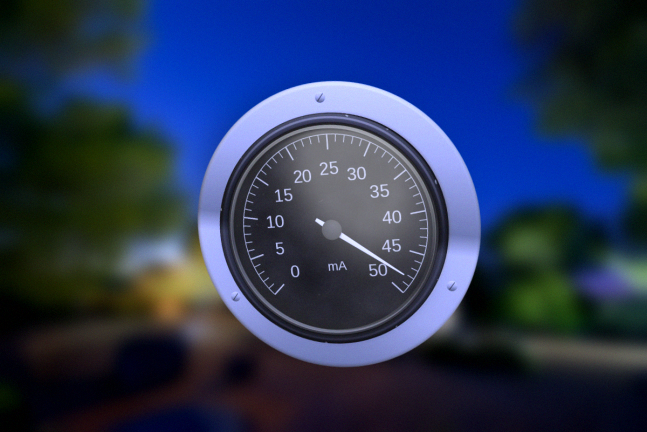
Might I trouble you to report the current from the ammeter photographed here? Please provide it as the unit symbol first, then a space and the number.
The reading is mA 48
